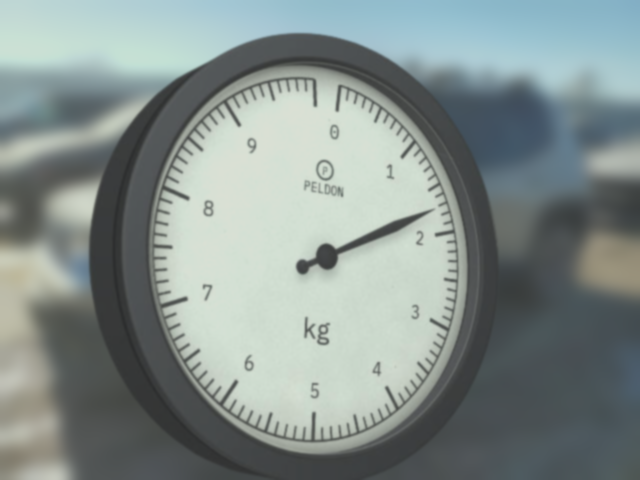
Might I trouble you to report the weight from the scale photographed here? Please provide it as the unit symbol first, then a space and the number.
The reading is kg 1.7
